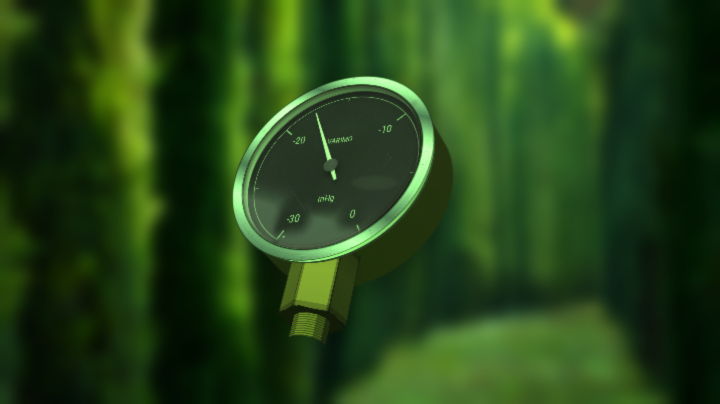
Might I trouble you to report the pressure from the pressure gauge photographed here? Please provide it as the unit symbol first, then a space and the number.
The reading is inHg -17.5
